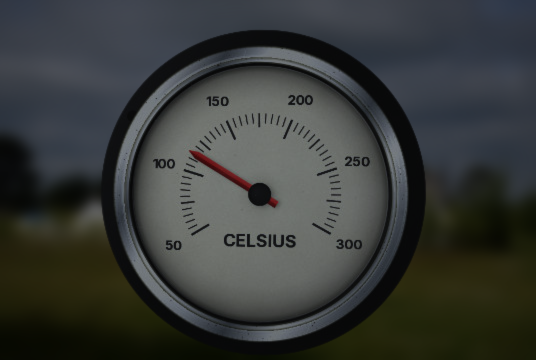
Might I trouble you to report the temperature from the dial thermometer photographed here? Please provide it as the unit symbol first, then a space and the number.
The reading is °C 115
